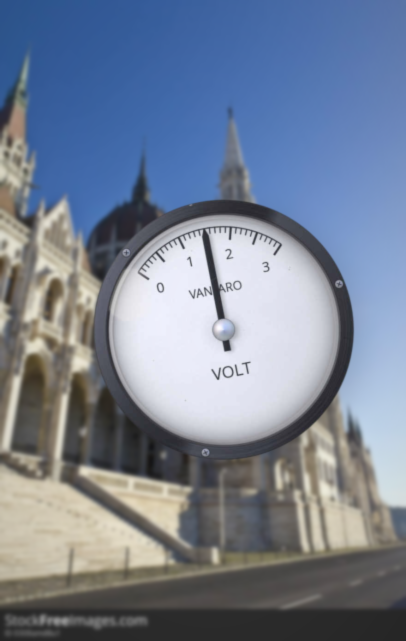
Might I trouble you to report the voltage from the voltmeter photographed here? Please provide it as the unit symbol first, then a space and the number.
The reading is V 1.5
